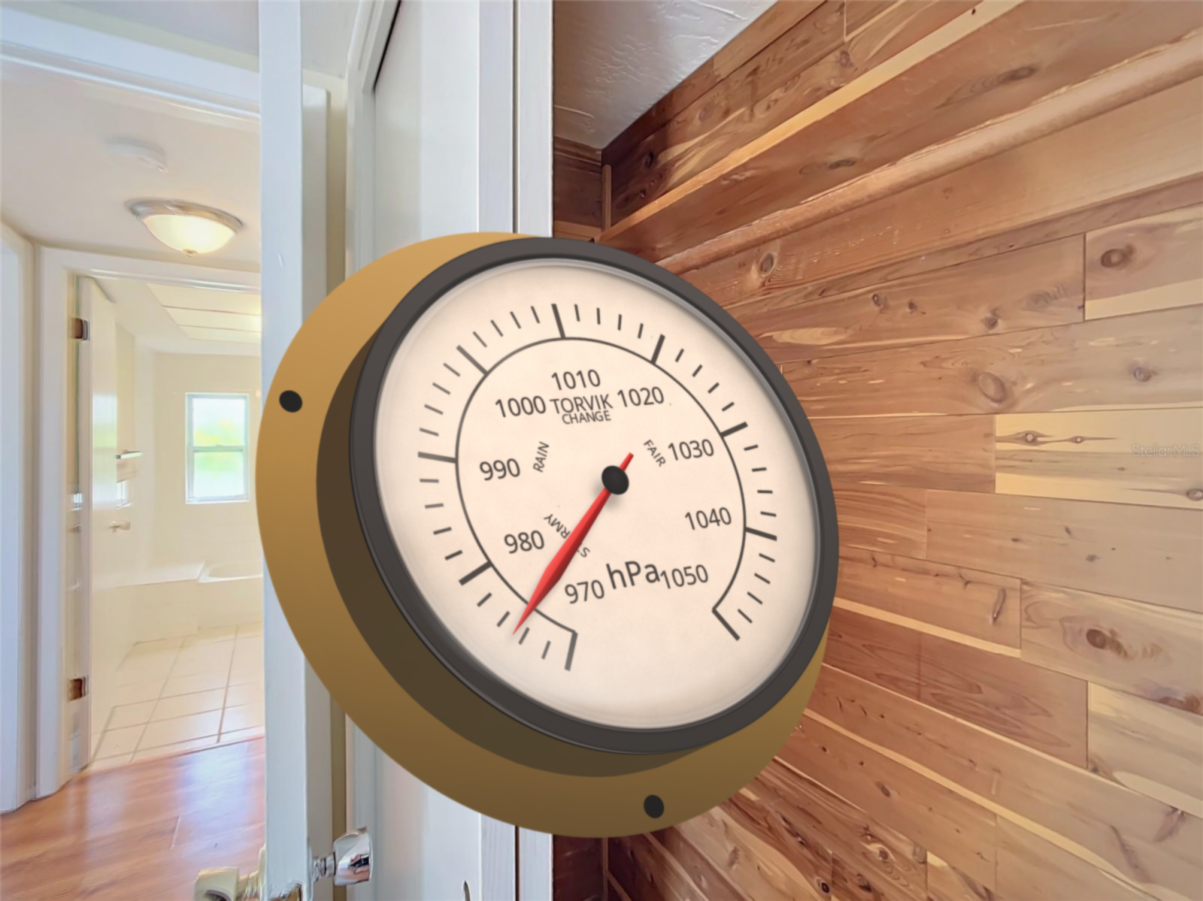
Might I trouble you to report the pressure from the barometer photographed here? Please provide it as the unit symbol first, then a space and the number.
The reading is hPa 975
